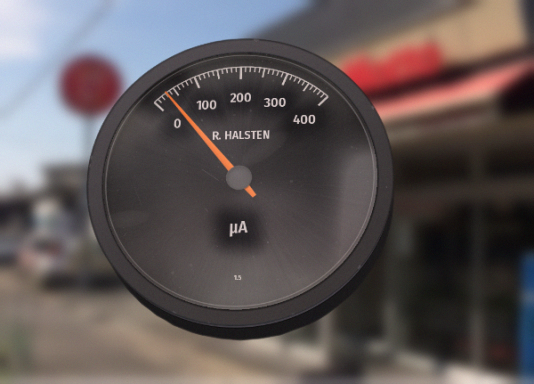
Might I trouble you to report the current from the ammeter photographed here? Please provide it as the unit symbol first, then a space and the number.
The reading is µA 30
